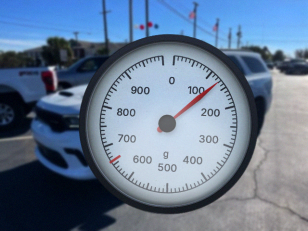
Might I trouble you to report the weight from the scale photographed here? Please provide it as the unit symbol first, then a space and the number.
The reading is g 130
